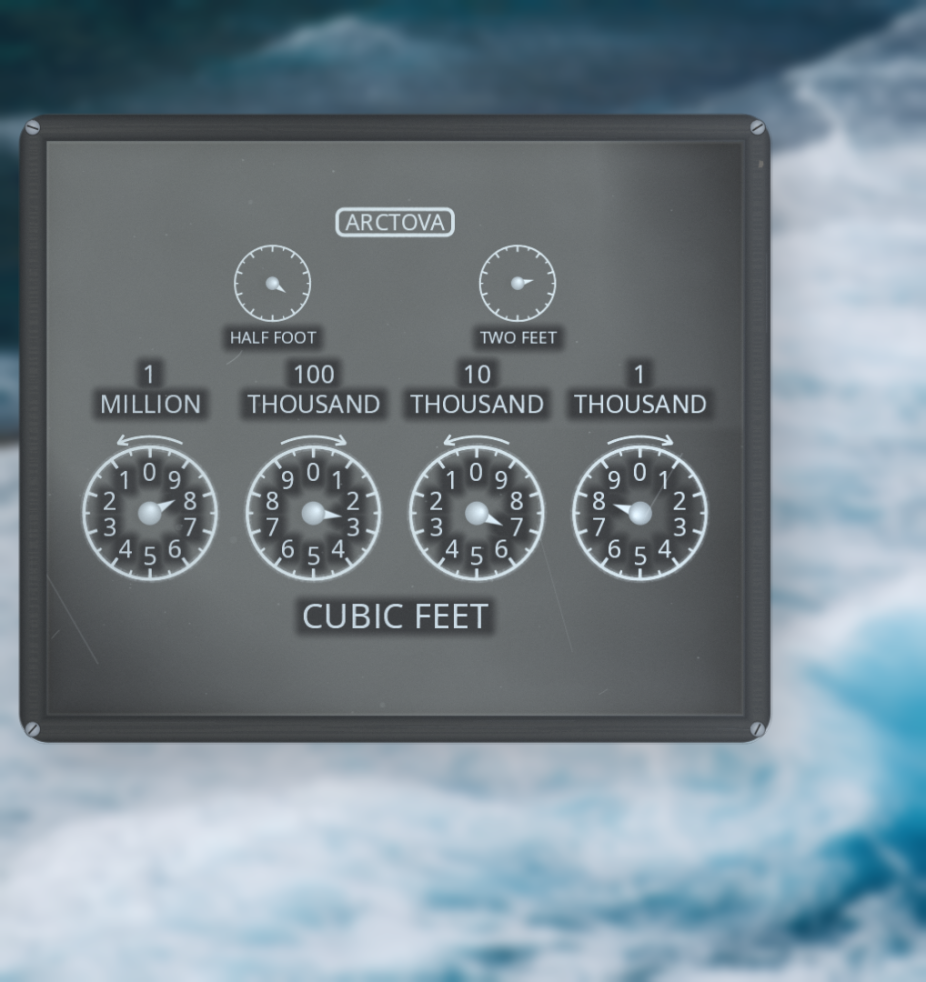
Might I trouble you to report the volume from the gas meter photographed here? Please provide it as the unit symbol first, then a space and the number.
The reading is ft³ 826800
